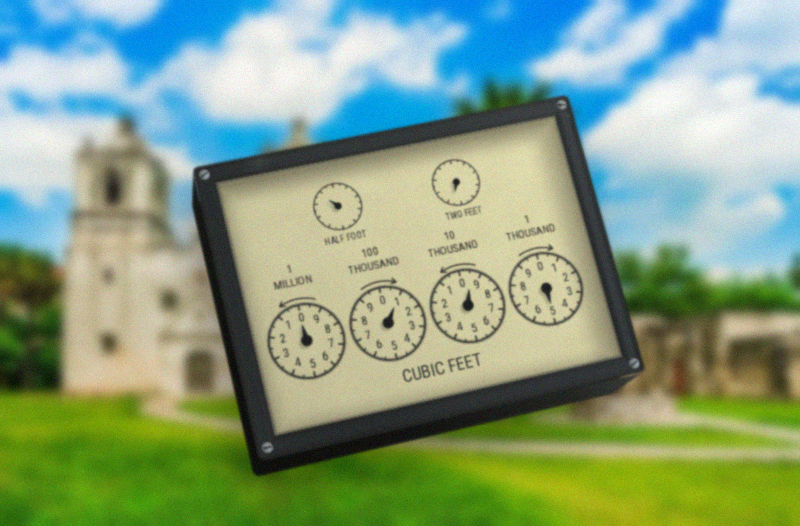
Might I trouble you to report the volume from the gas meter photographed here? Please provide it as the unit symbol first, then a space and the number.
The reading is ft³ 9500
